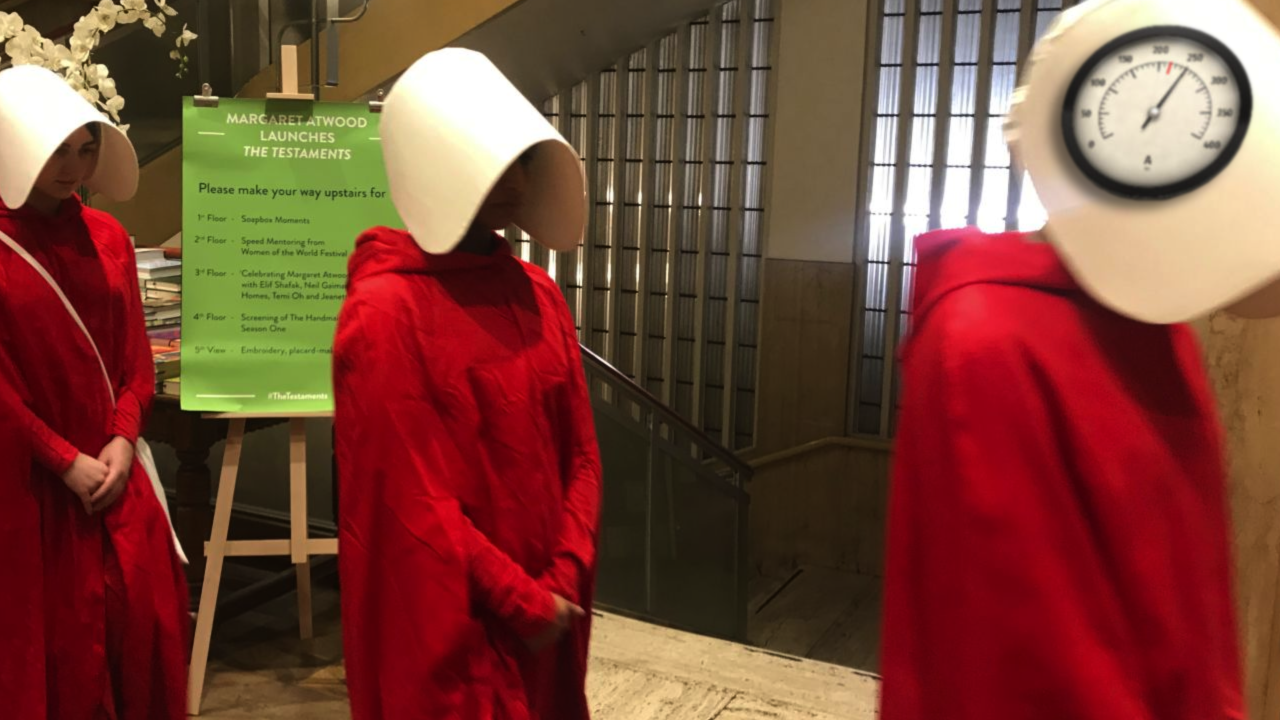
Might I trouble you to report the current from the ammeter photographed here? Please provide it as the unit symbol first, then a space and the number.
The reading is A 250
